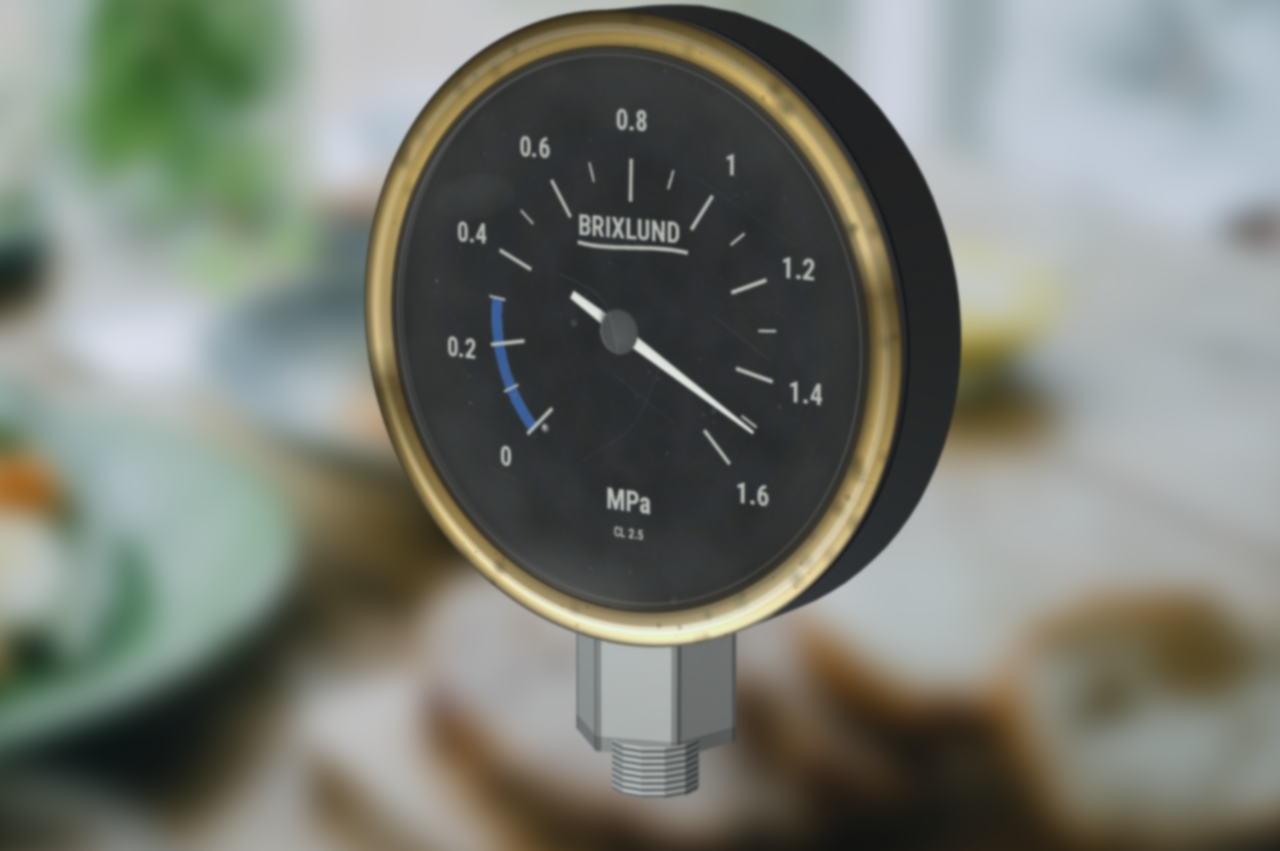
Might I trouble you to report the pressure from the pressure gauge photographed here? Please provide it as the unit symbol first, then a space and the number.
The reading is MPa 1.5
